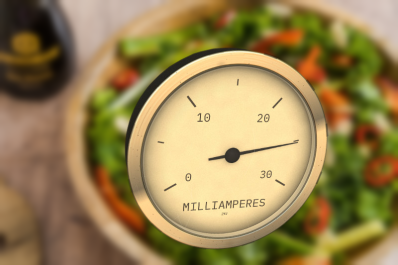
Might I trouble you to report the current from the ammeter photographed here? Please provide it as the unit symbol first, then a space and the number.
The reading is mA 25
